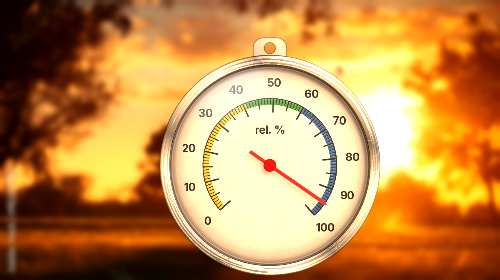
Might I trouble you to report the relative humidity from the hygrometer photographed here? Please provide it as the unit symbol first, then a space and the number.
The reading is % 95
